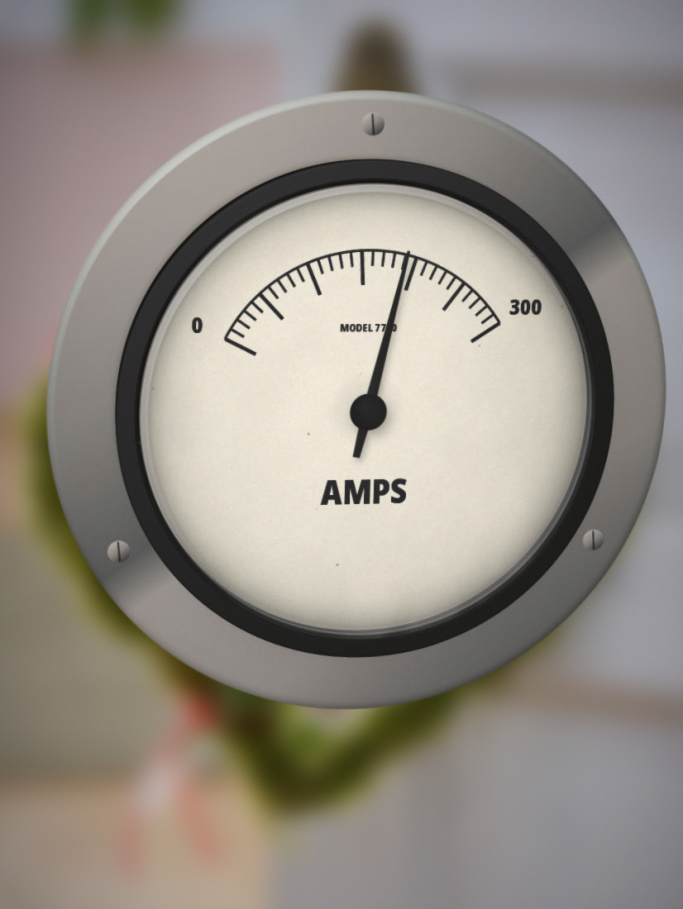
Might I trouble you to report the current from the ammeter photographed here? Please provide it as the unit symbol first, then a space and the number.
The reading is A 190
